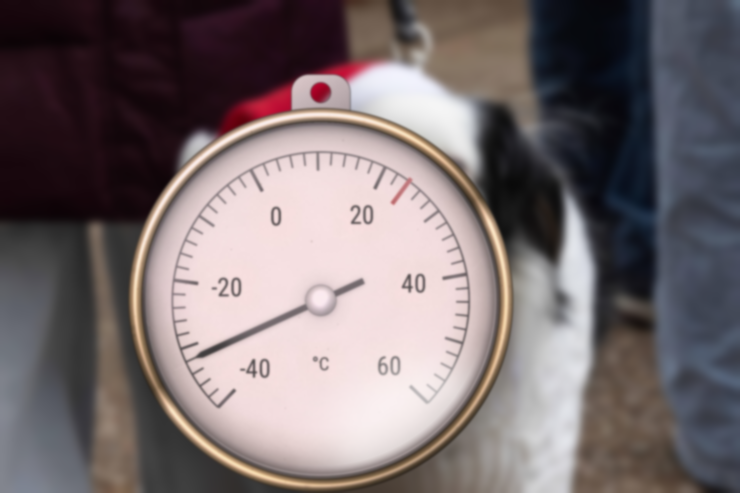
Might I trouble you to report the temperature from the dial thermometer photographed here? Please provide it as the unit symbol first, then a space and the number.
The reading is °C -32
